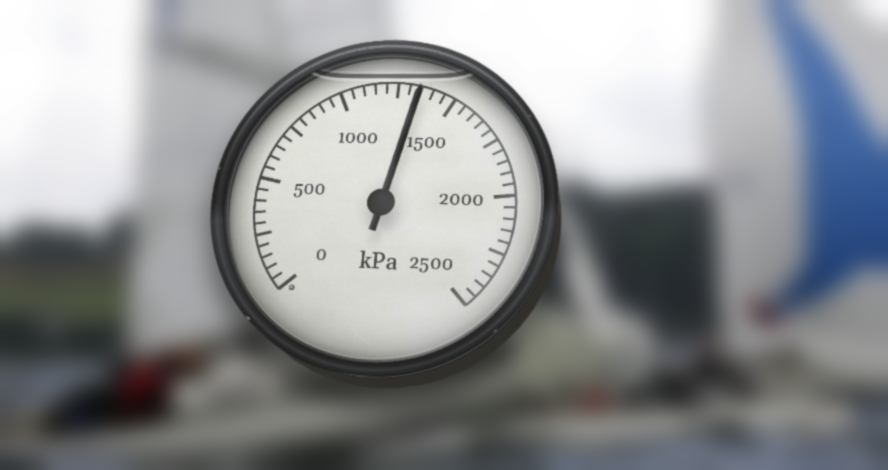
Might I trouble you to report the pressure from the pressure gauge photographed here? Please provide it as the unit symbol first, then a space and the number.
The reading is kPa 1350
